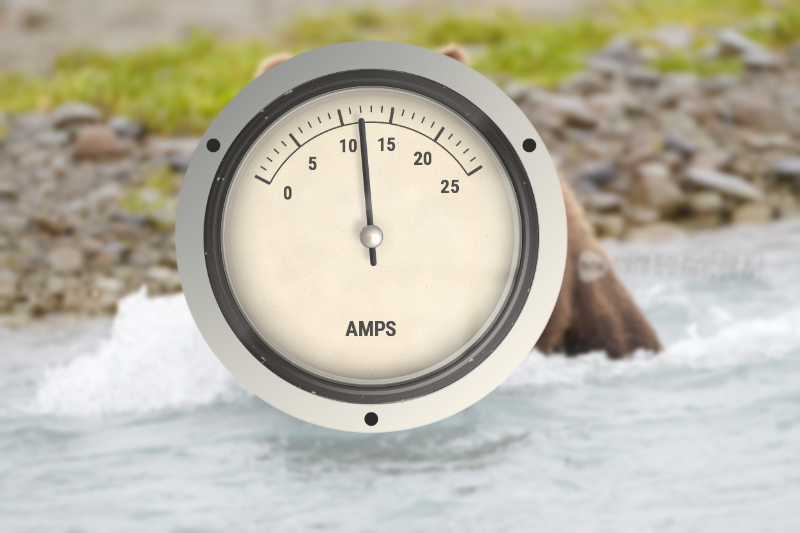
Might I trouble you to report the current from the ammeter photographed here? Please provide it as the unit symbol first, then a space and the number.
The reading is A 12
